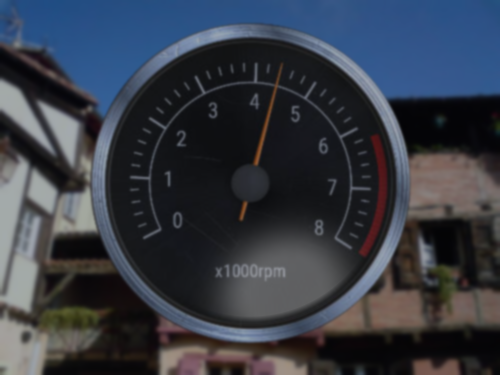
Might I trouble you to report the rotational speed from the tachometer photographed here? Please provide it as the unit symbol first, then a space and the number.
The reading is rpm 4400
